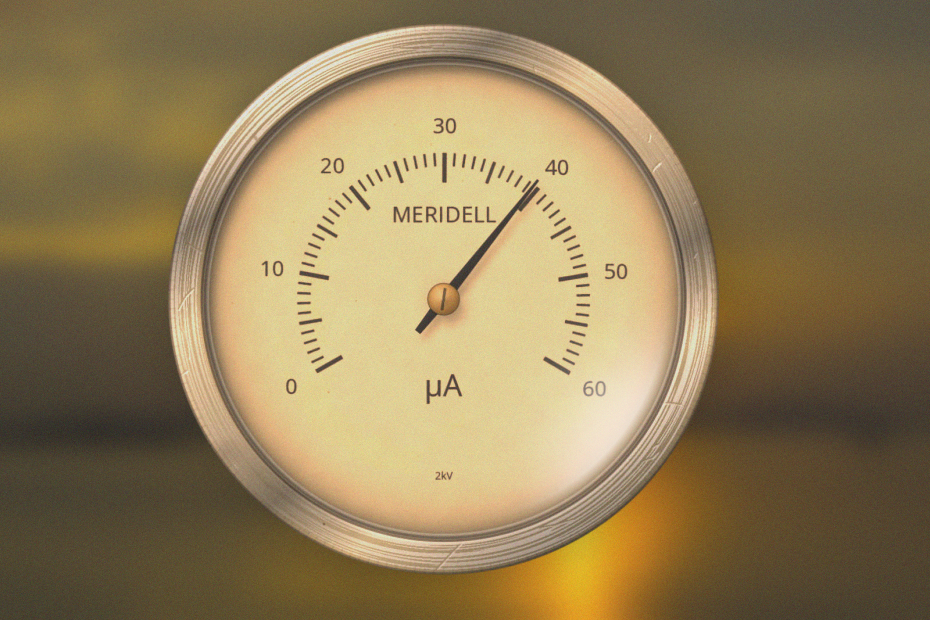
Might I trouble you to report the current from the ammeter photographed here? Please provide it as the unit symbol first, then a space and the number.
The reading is µA 39.5
